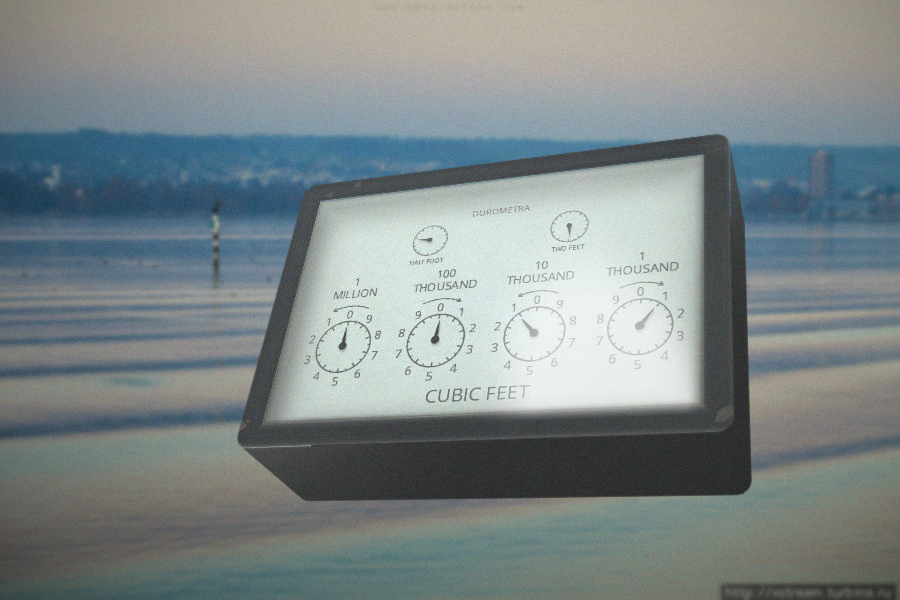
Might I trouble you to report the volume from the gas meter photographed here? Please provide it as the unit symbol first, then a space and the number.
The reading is ft³ 1100
